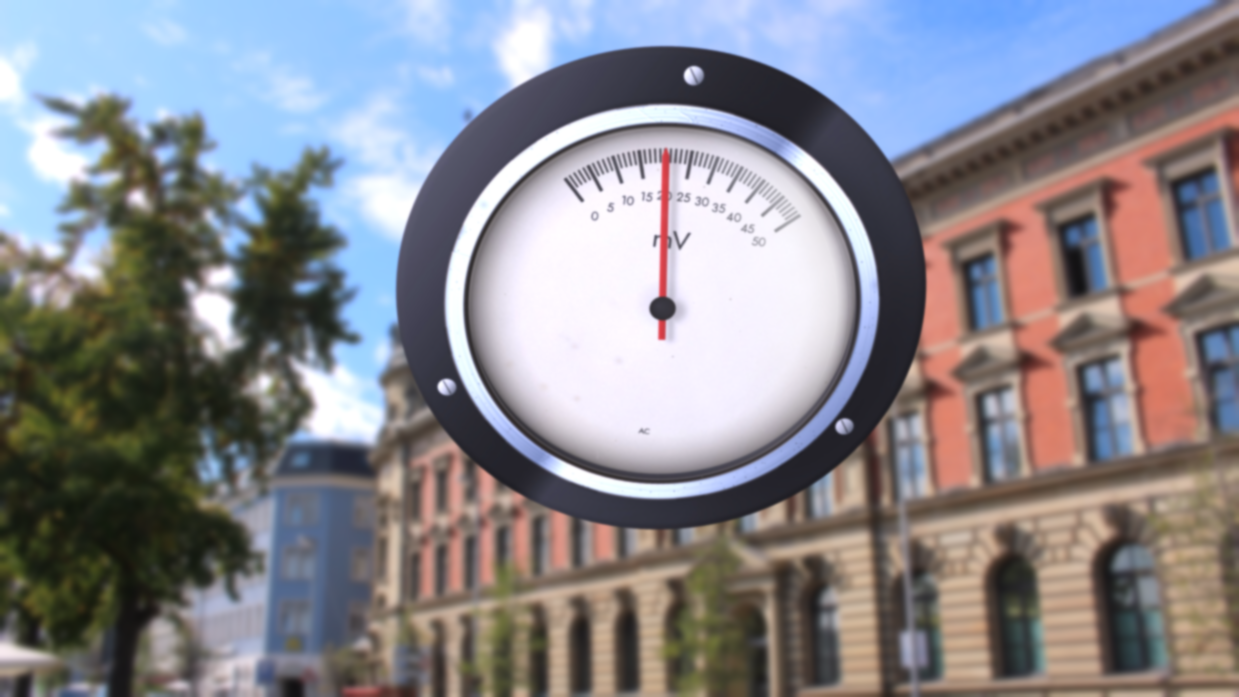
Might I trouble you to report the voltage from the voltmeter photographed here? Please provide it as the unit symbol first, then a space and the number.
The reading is mV 20
